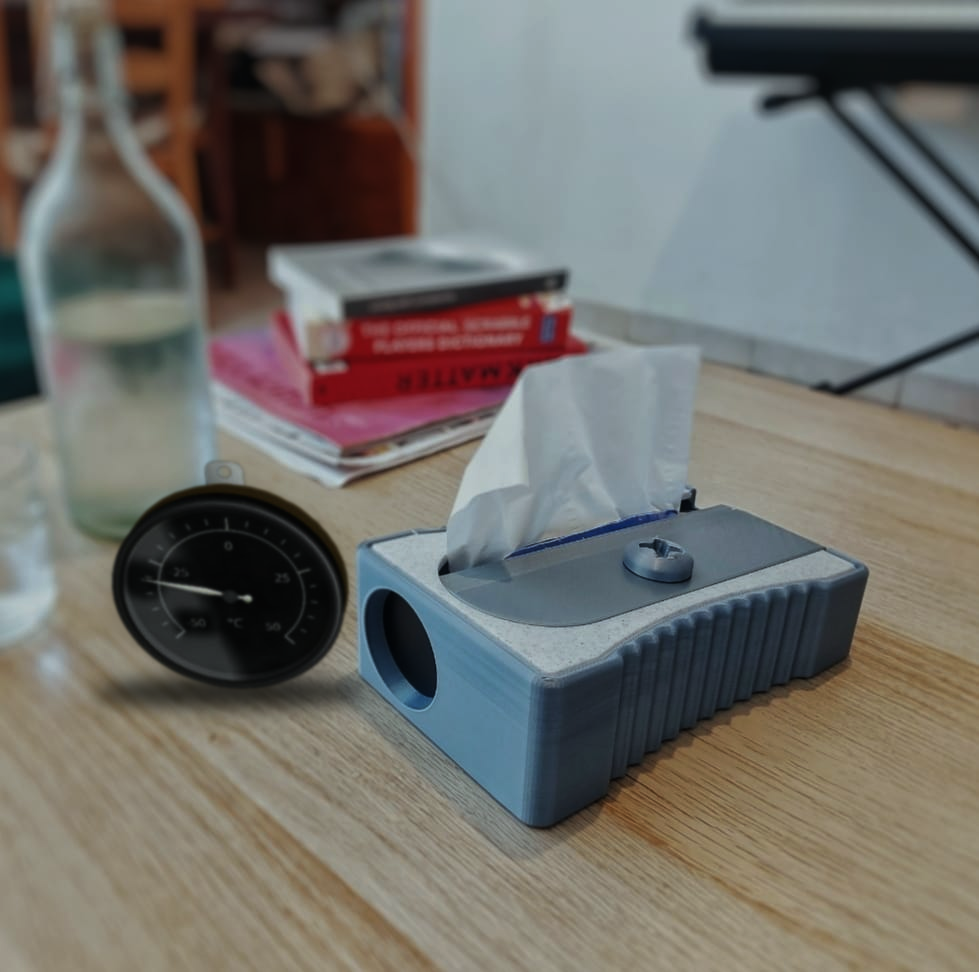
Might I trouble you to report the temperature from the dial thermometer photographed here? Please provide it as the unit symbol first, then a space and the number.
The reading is °C -30
